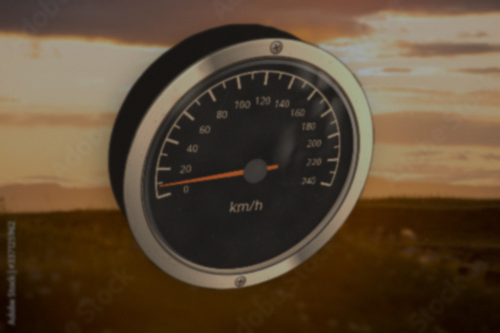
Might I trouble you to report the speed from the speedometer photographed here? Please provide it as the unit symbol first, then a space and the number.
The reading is km/h 10
